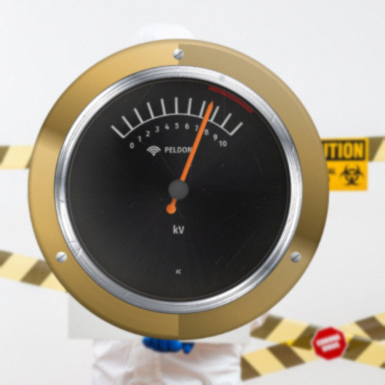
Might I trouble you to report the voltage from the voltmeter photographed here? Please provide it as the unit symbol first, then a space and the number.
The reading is kV 7.5
